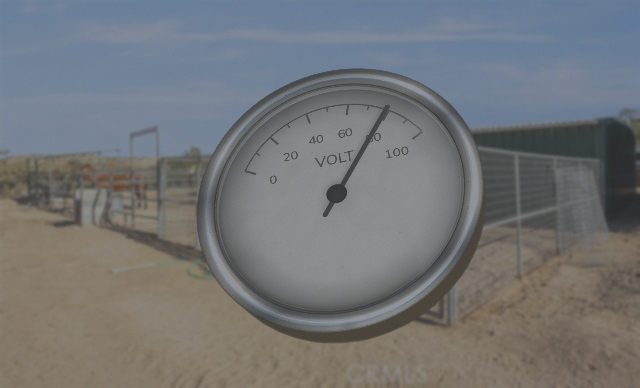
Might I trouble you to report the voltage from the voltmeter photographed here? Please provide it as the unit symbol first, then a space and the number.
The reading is V 80
